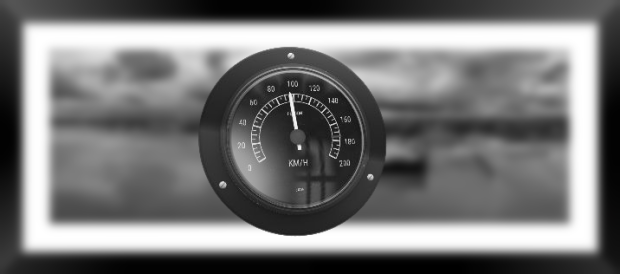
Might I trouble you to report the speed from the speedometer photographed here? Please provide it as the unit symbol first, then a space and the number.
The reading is km/h 95
